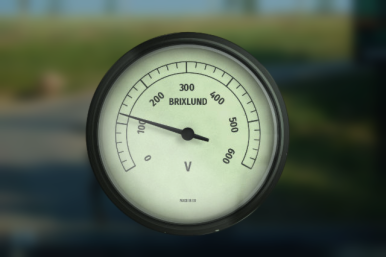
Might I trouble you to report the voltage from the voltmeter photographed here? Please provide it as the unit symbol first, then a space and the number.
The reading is V 120
